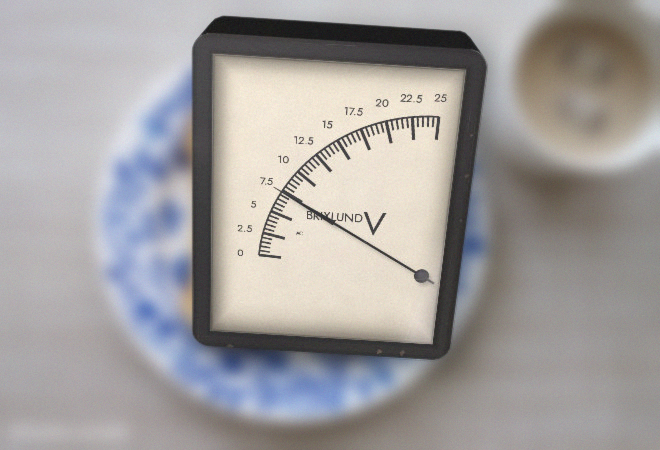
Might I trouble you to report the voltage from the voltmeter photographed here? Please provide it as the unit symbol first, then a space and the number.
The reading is V 7.5
